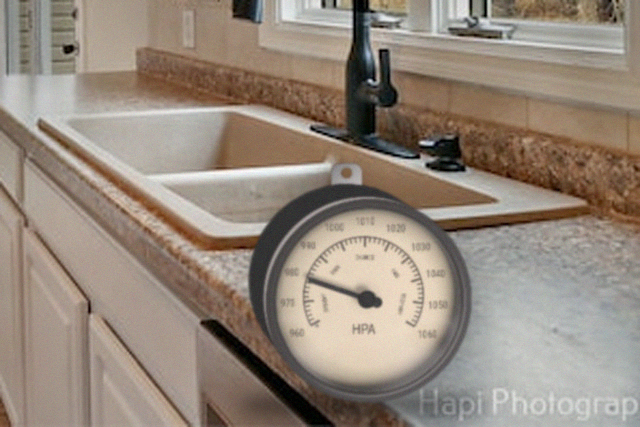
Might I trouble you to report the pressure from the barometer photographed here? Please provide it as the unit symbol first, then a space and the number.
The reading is hPa 980
